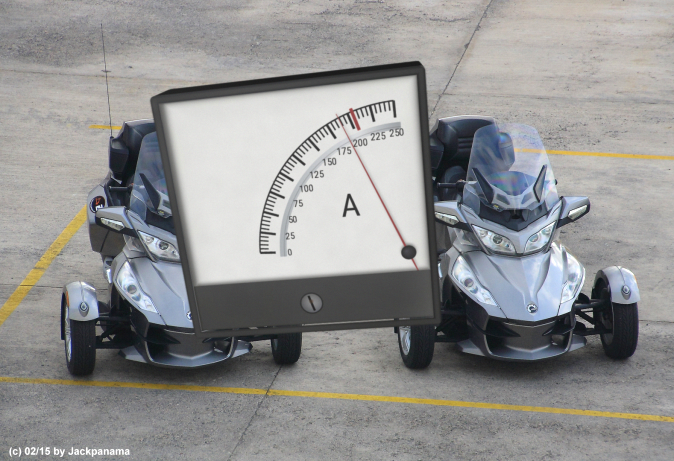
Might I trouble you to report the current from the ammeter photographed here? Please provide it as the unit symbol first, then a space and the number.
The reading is A 190
